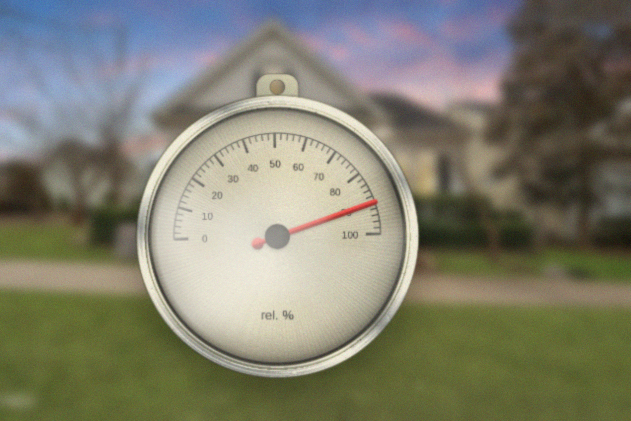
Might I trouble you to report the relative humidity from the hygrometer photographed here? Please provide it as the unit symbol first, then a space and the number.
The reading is % 90
